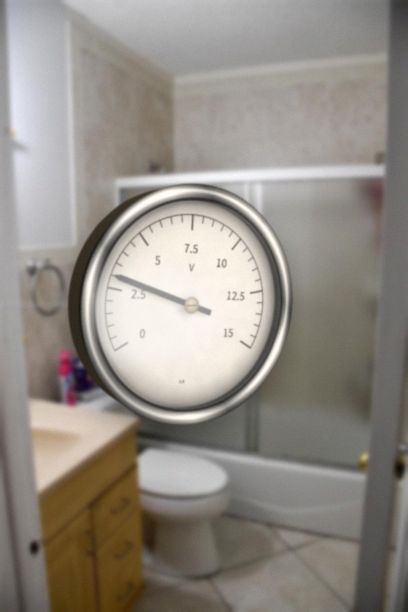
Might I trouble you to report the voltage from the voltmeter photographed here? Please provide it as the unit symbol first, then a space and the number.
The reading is V 3
